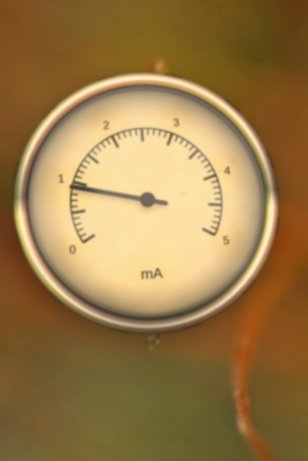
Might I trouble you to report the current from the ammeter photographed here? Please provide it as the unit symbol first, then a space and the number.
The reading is mA 0.9
